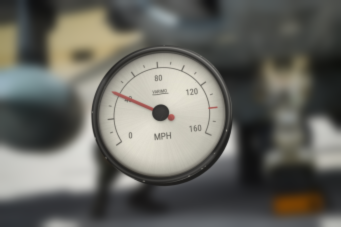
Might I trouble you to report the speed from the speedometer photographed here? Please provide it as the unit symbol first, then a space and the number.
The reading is mph 40
